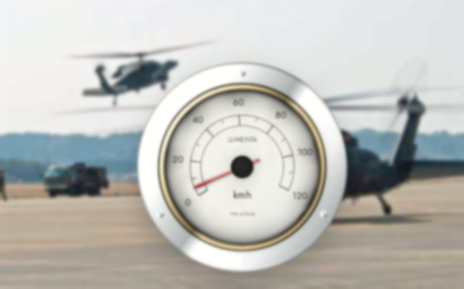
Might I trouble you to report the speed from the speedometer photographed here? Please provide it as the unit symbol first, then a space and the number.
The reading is km/h 5
